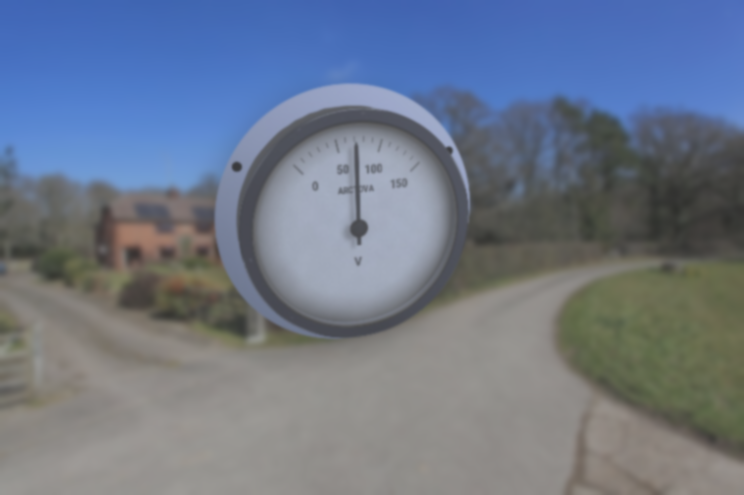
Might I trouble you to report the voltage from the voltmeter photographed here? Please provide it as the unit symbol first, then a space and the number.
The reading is V 70
